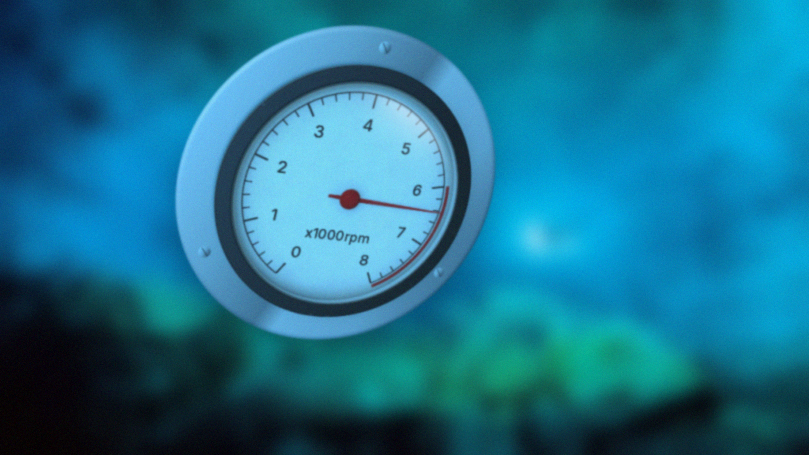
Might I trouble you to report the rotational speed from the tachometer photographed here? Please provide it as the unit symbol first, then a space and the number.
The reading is rpm 6400
